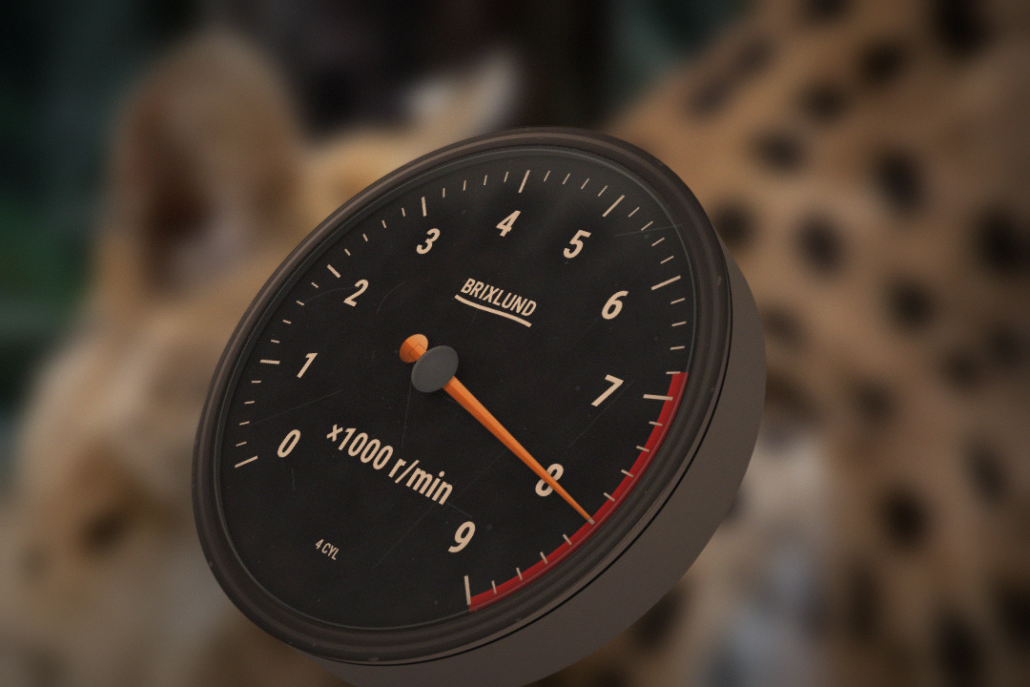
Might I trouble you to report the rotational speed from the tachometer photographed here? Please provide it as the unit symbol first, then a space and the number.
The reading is rpm 8000
